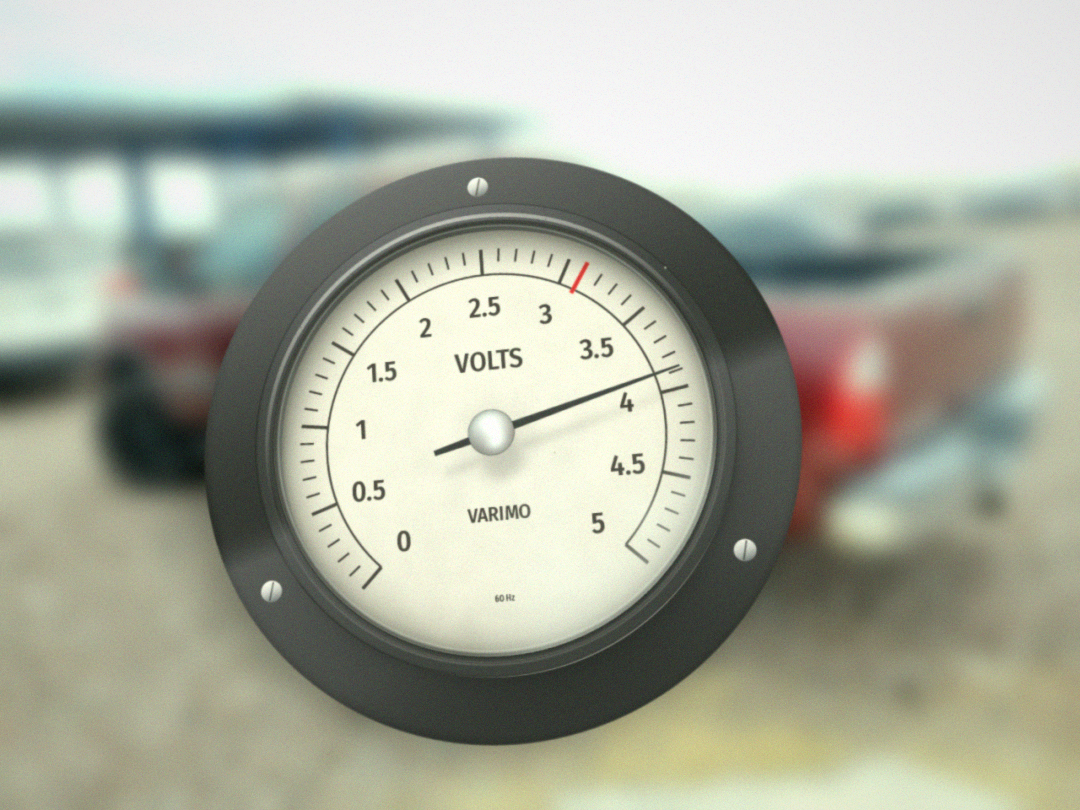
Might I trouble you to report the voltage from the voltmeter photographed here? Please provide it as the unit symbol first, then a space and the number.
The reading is V 3.9
